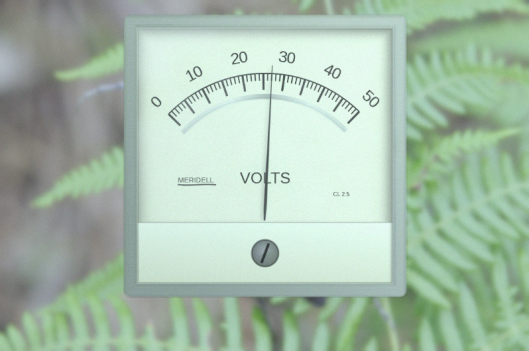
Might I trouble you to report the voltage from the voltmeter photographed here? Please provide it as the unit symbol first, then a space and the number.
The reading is V 27
